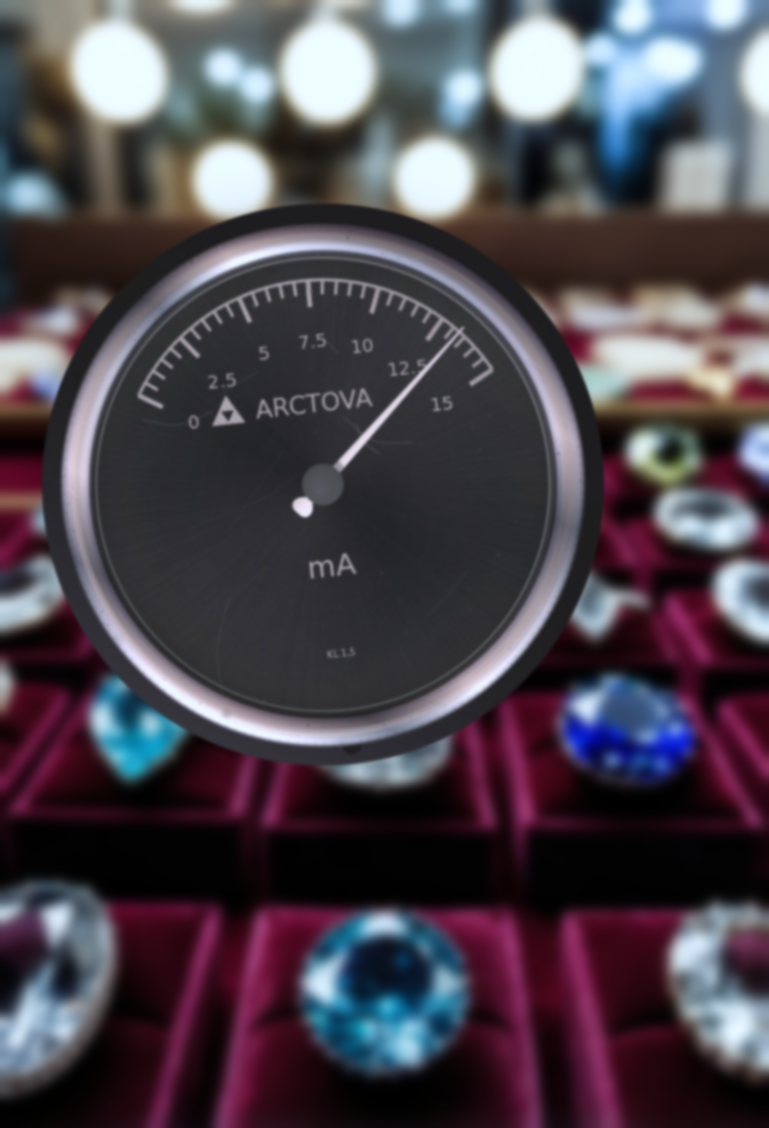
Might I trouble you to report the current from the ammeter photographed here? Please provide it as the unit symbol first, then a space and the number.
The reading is mA 13.25
